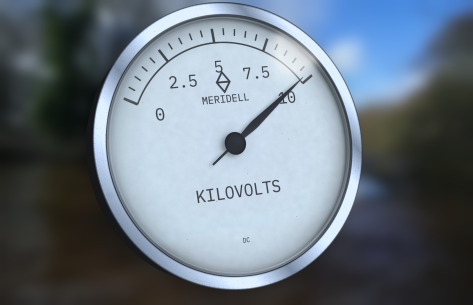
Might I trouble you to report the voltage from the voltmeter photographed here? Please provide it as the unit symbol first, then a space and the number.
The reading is kV 9.75
